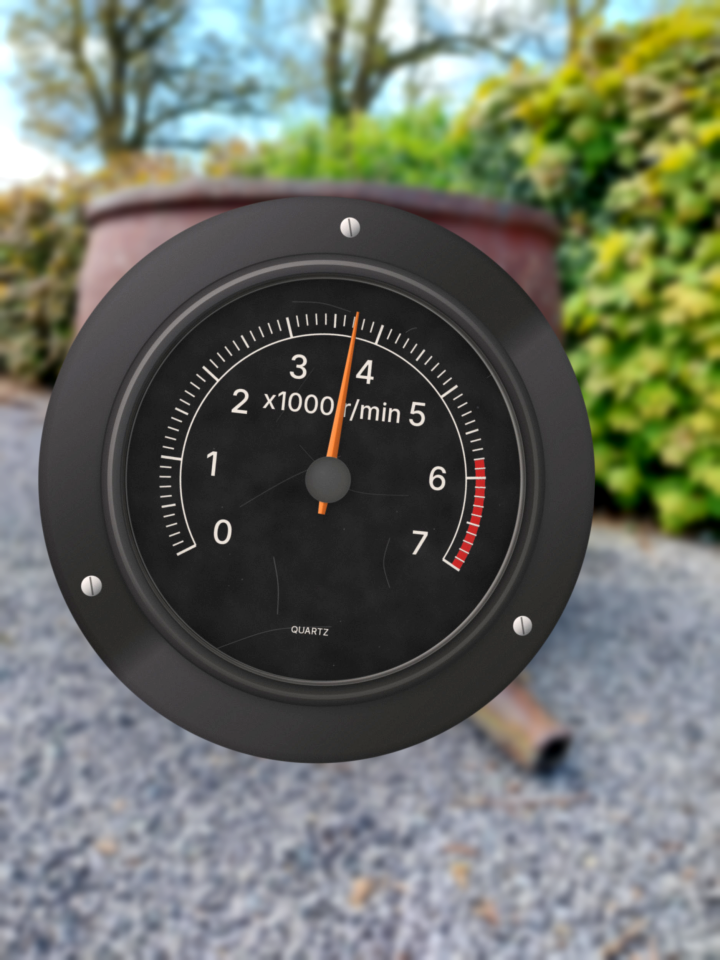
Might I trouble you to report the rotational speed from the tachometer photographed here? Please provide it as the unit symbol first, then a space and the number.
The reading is rpm 3700
